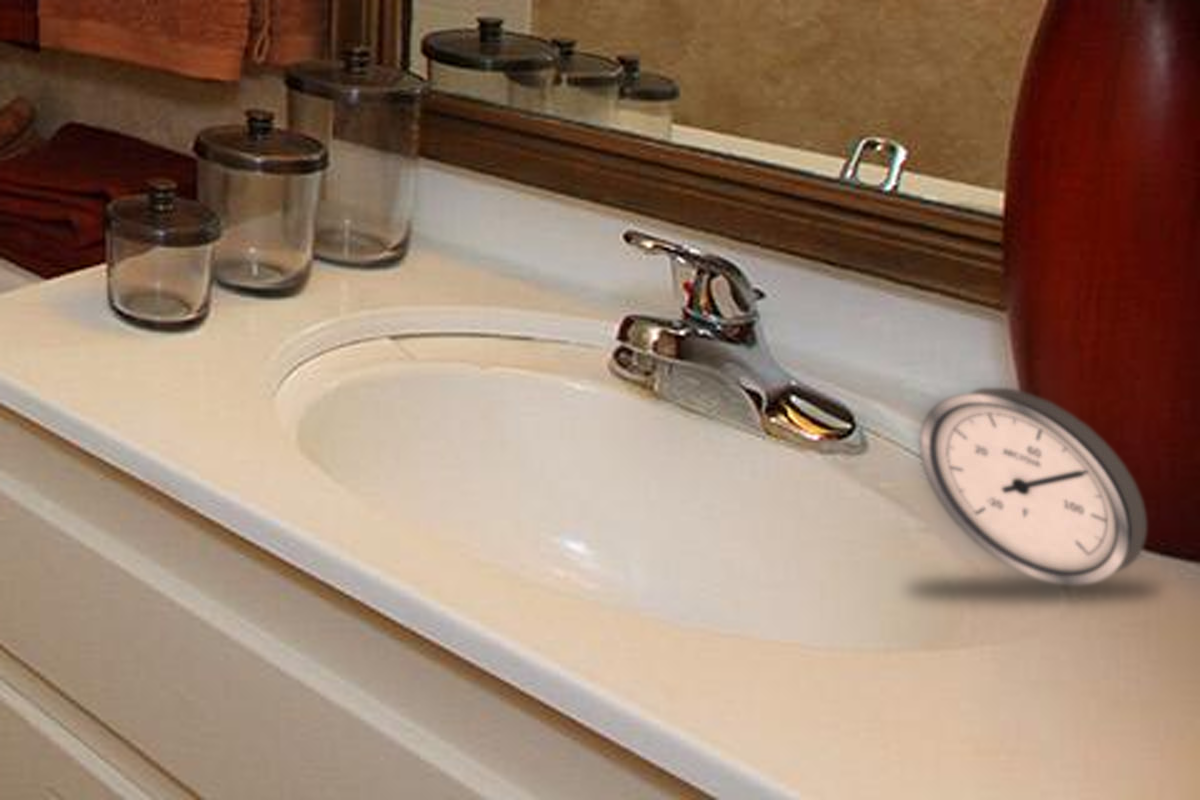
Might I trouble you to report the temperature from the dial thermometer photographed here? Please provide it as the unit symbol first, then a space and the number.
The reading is °F 80
